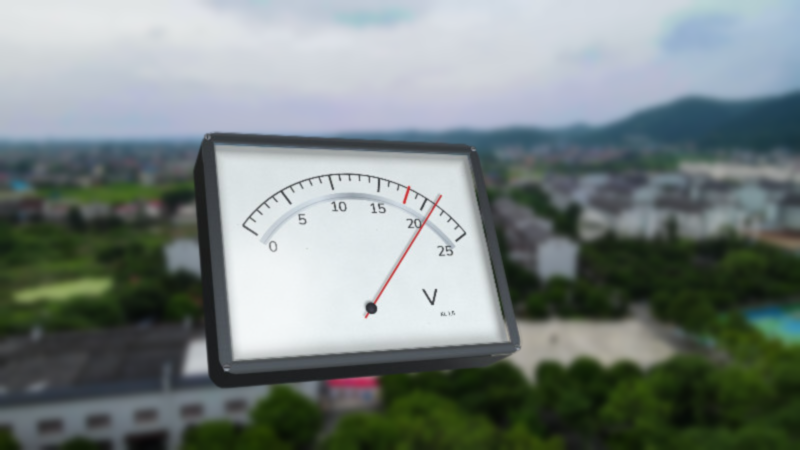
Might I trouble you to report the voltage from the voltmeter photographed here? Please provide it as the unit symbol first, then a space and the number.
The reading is V 21
